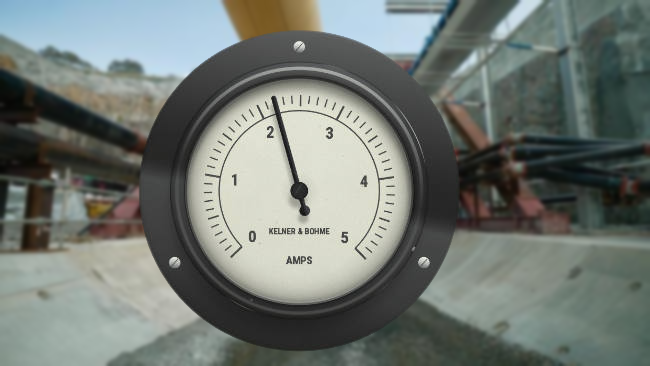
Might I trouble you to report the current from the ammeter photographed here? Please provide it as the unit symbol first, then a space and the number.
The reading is A 2.2
